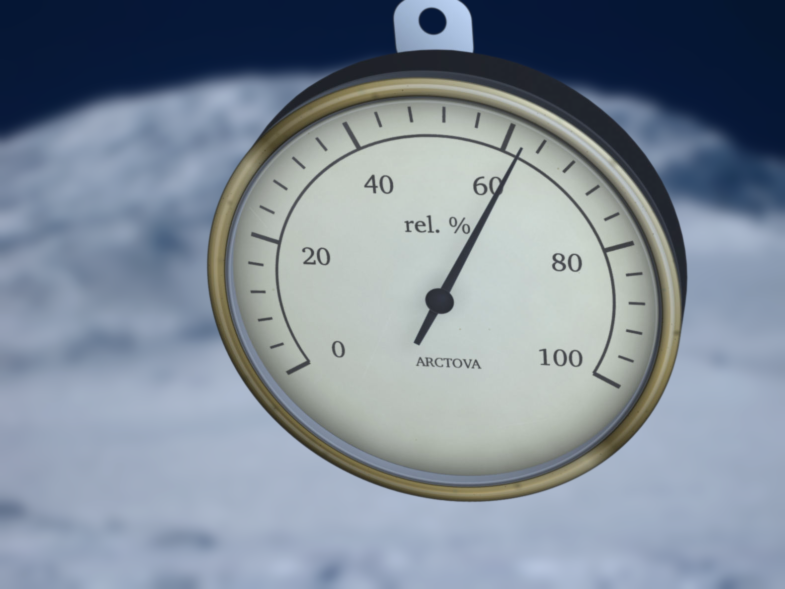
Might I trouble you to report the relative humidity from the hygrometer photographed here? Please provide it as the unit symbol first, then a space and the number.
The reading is % 62
